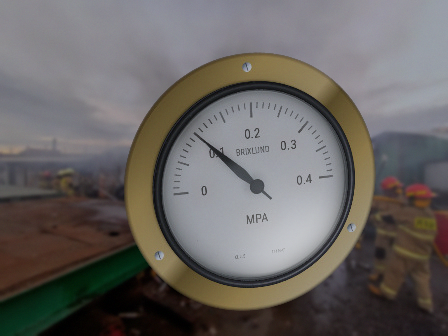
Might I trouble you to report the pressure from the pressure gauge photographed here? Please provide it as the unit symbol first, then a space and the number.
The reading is MPa 0.1
